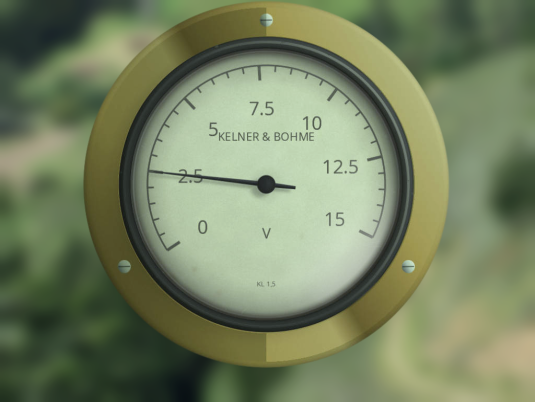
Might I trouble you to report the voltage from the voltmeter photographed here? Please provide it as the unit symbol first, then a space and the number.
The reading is V 2.5
